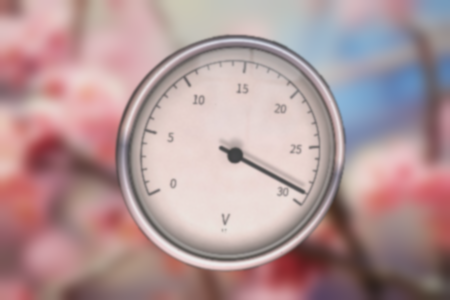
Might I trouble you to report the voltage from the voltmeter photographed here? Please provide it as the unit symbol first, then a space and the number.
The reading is V 29
